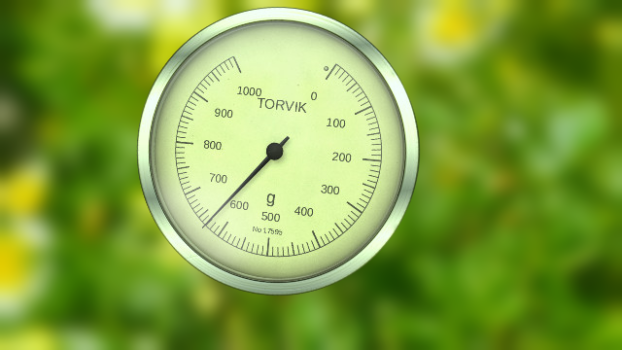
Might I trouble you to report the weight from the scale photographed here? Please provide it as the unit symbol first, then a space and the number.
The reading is g 630
